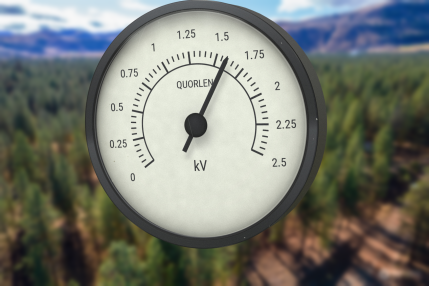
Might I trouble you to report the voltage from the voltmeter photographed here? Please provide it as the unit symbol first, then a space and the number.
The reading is kV 1.6
